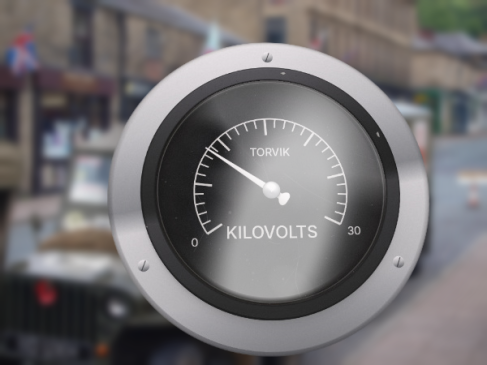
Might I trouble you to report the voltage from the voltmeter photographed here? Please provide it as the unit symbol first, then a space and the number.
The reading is kV 8.5
